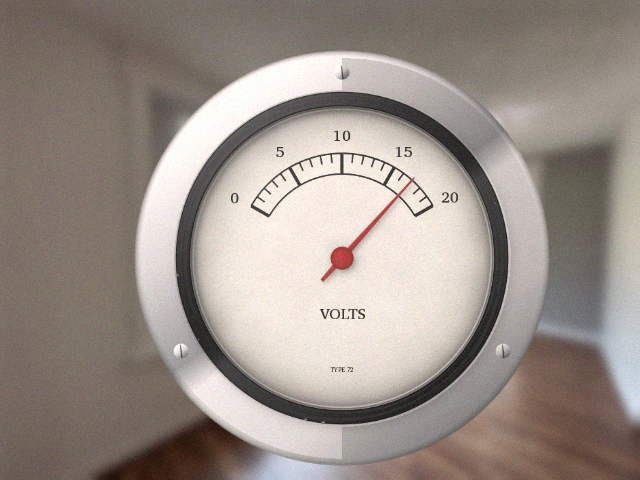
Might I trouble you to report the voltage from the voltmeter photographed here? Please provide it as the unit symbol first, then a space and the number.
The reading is V 17
